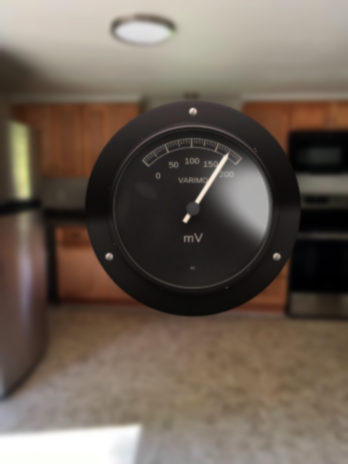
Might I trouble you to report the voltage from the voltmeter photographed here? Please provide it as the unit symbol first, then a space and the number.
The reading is mV 175
